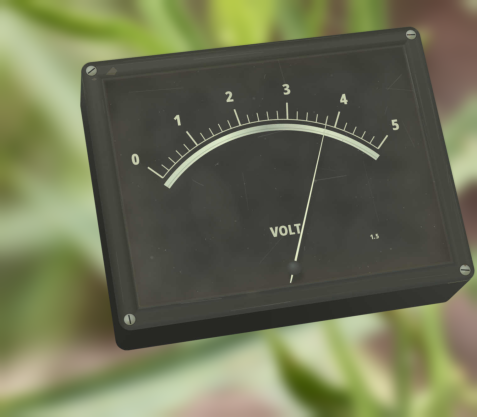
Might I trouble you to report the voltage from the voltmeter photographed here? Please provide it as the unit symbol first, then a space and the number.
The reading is V 3.8
